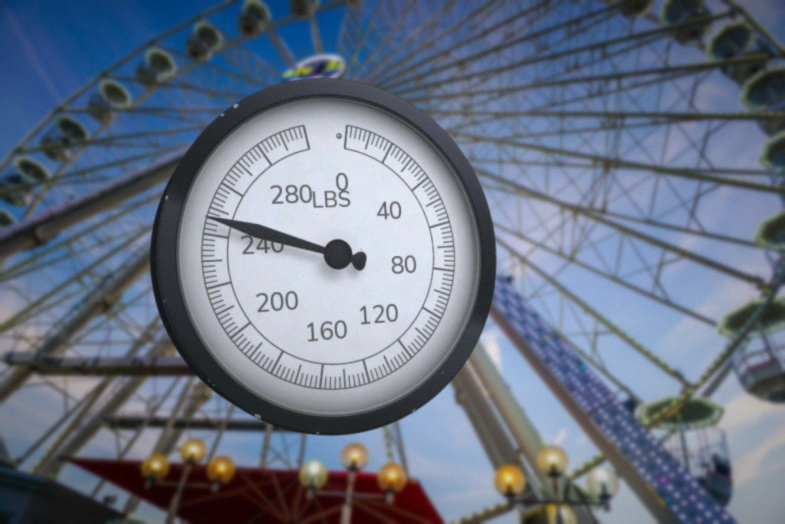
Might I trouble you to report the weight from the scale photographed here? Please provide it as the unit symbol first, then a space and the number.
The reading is lb 246
